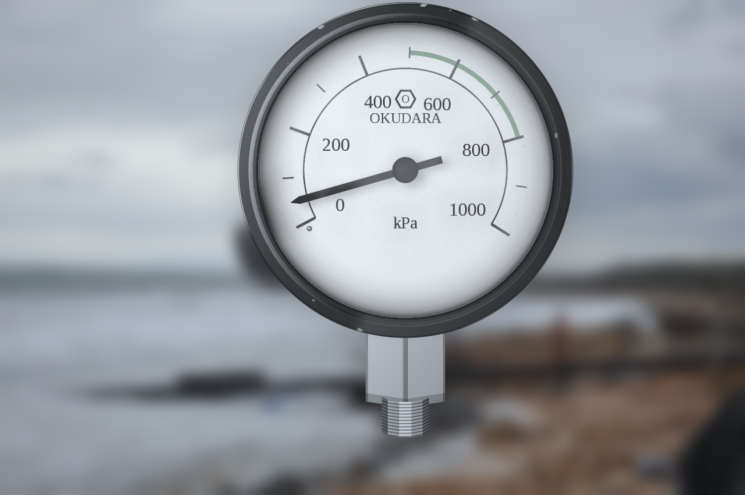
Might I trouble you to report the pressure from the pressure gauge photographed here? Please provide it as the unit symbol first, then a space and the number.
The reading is kPa 50
